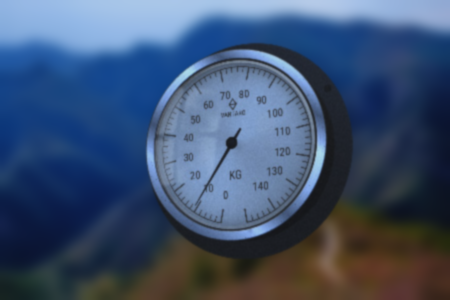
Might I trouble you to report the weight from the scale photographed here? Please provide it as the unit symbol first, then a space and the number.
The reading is kg 10
